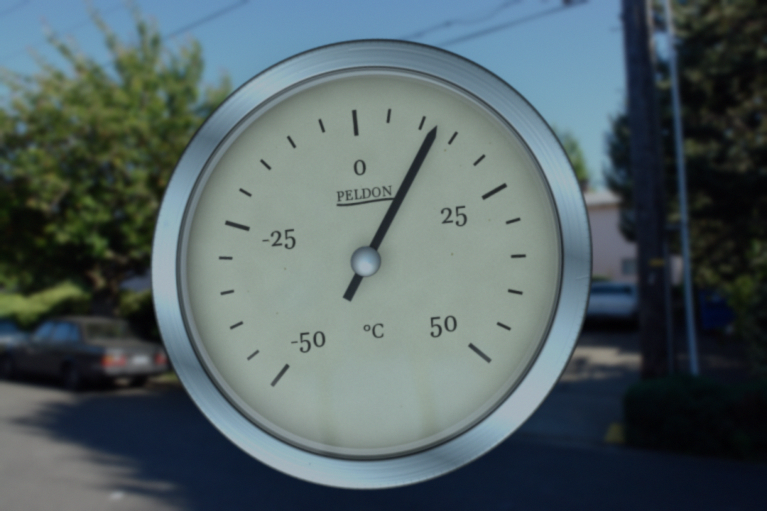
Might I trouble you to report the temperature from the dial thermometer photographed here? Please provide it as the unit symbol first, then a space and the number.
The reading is °C 12.5
